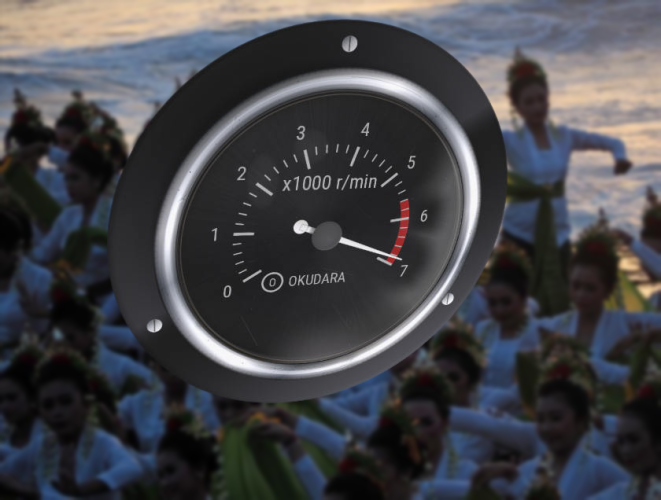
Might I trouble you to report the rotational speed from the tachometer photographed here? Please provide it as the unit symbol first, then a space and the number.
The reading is rpm 6800
